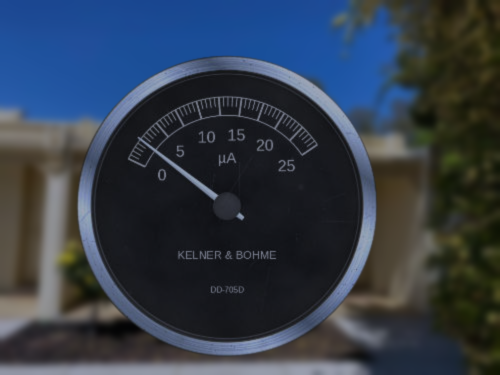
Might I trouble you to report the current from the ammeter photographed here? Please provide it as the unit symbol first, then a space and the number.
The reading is µA 2.5
